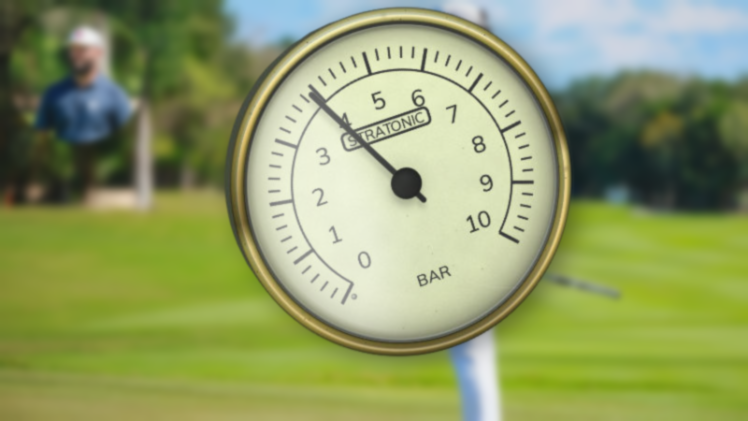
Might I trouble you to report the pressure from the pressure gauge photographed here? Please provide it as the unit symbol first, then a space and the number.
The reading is bar 3.9
